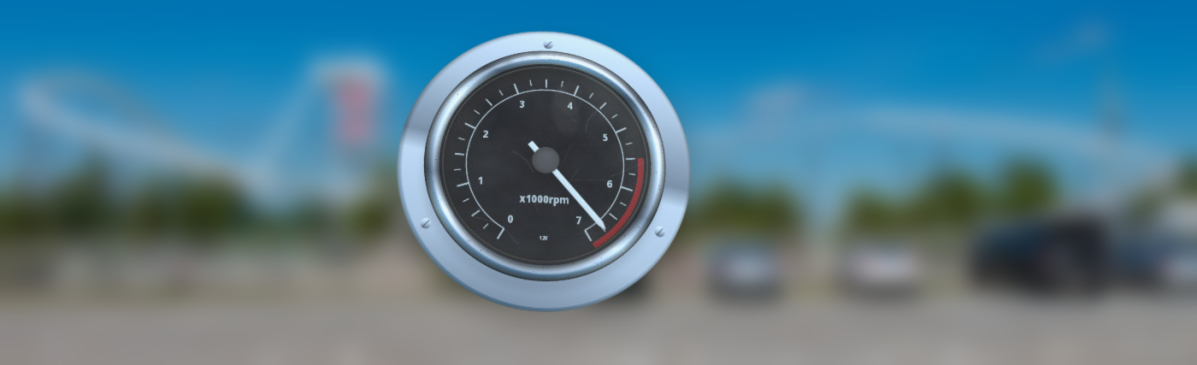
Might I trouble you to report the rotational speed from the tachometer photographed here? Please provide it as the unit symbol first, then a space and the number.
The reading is rpm 6750
